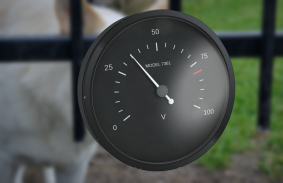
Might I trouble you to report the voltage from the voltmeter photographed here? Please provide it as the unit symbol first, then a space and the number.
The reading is V 35
